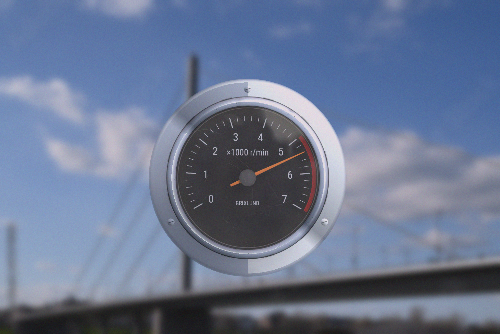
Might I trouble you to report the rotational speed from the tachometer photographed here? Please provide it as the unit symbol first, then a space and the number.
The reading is rpm 5400
